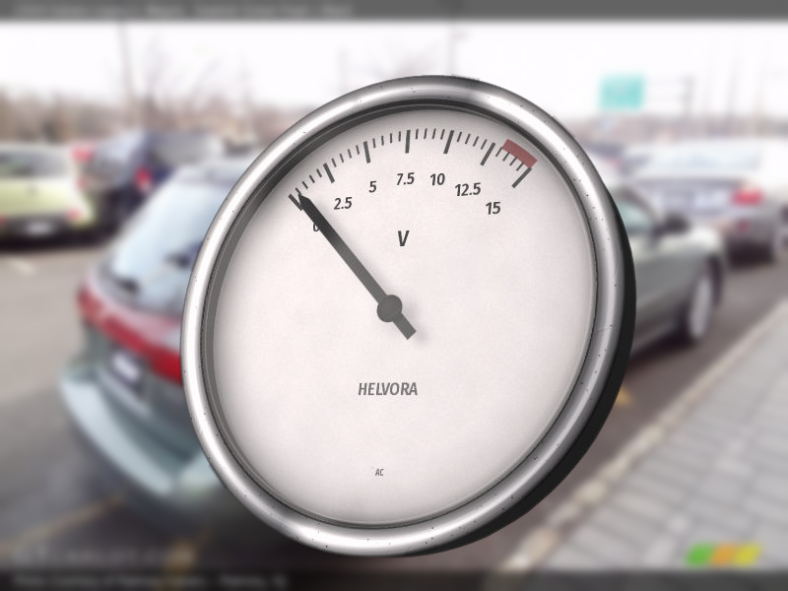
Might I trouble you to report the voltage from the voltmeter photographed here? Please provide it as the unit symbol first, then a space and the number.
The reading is V 0.5
